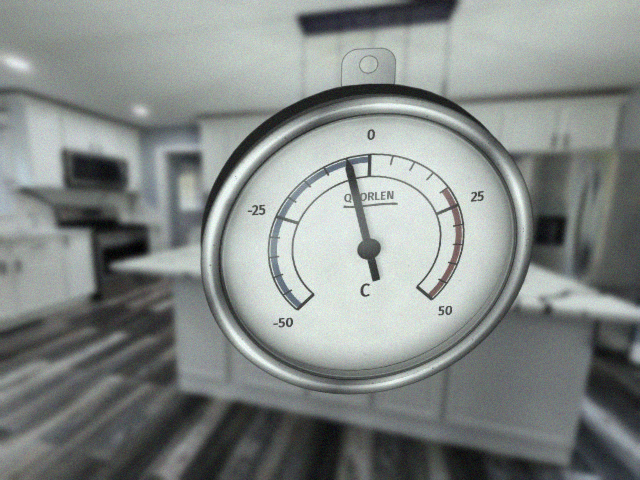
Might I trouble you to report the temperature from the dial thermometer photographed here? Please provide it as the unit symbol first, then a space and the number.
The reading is °C -5
